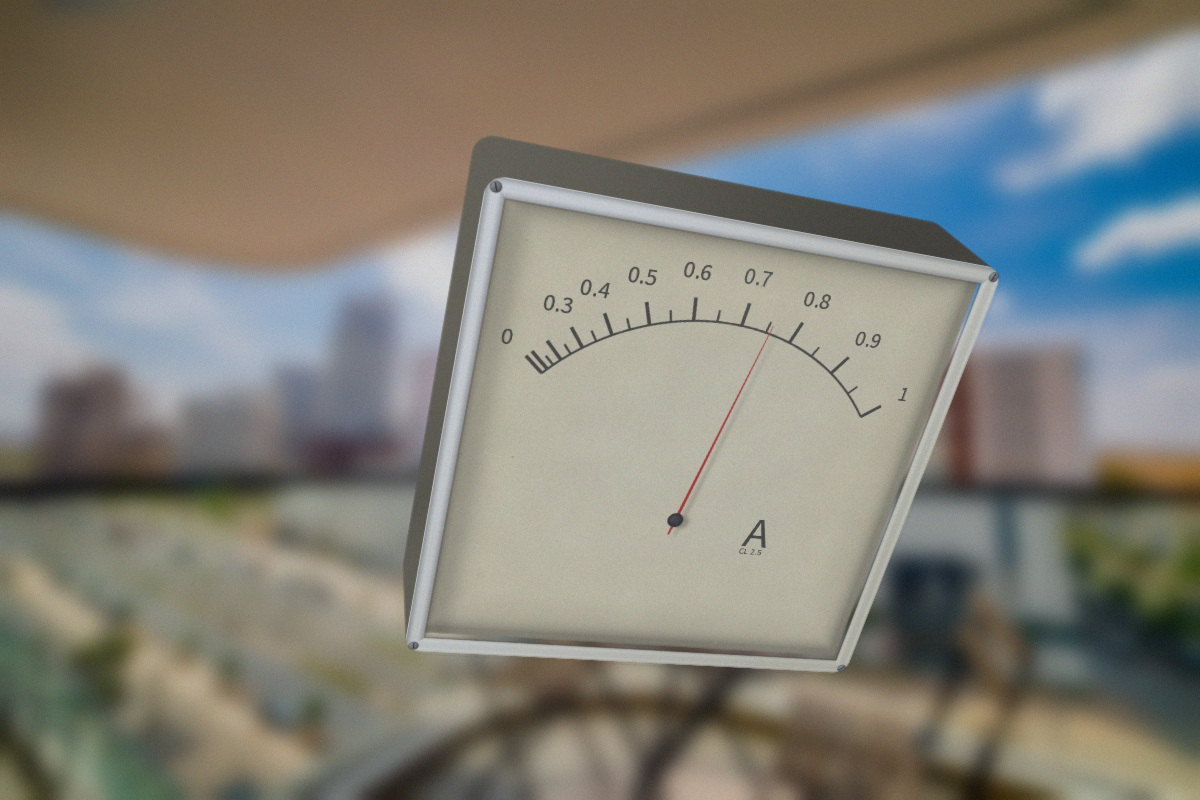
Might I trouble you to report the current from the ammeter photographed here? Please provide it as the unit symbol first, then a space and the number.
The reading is A 0.75
